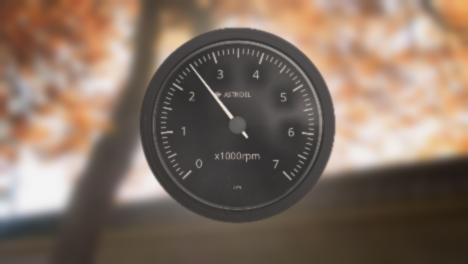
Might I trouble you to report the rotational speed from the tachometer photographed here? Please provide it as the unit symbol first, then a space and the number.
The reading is rpm 2500
